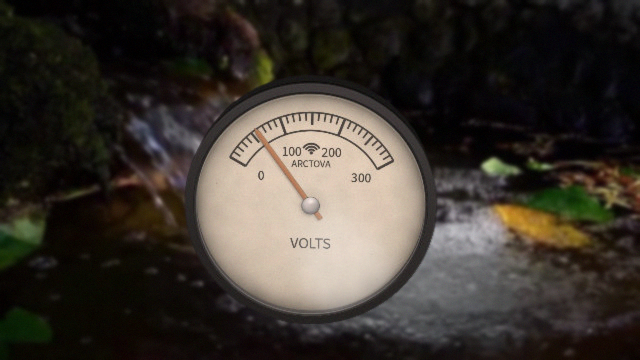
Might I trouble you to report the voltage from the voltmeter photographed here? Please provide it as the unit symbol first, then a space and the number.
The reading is V 60
